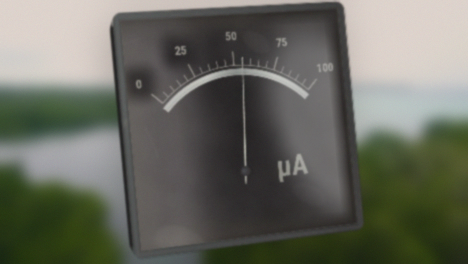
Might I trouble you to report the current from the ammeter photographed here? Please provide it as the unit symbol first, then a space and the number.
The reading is µA 55
